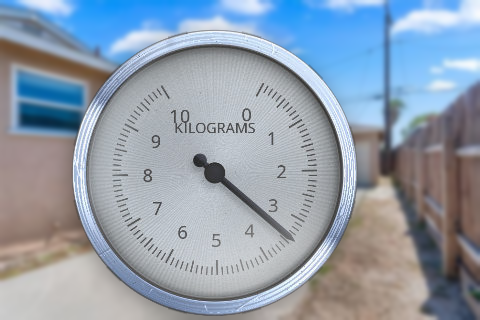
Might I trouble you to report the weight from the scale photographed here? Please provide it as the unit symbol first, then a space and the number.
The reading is kg 3.4
